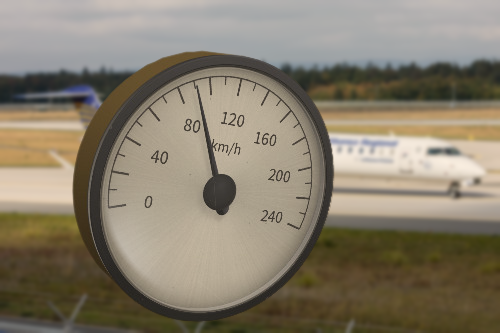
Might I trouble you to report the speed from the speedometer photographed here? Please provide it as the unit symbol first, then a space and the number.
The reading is km/h 90
